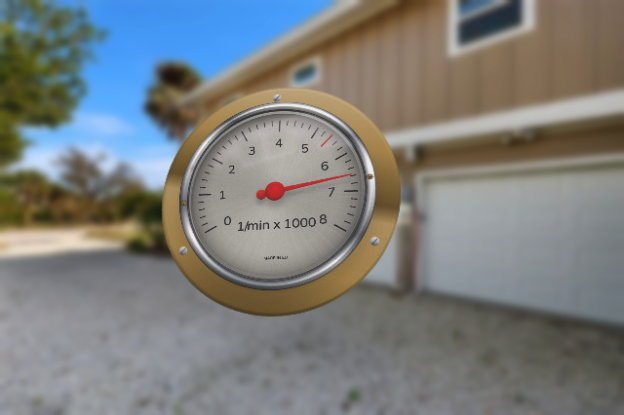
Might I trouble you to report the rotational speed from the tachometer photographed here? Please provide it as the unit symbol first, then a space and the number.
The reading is rpm 6600
